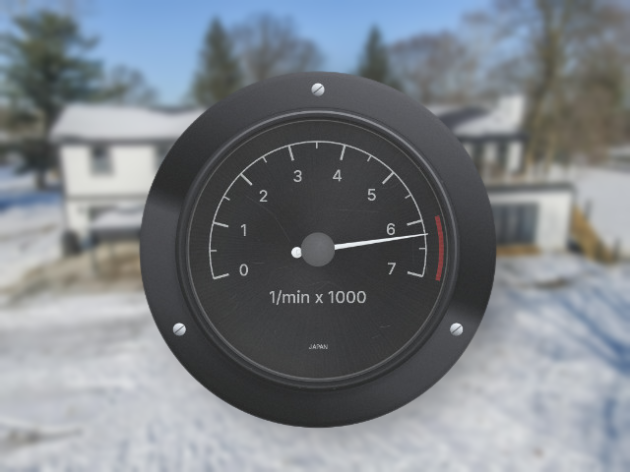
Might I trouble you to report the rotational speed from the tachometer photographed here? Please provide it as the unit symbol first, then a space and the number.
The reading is rpm 6250
